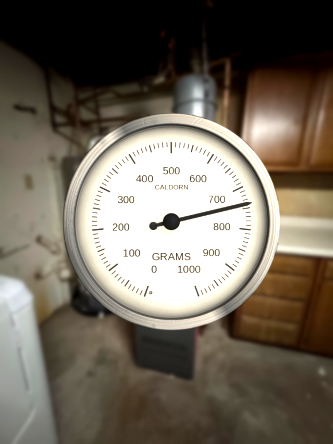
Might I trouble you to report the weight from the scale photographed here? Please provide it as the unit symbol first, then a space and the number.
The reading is g 740
